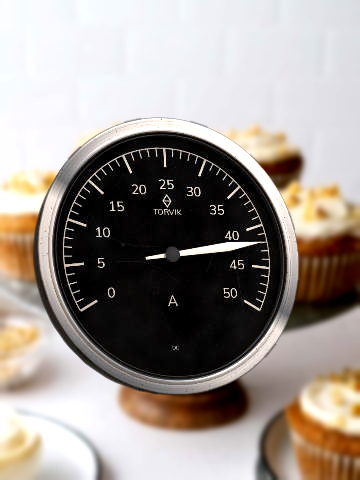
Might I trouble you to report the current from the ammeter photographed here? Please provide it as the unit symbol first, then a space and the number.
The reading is A 42
